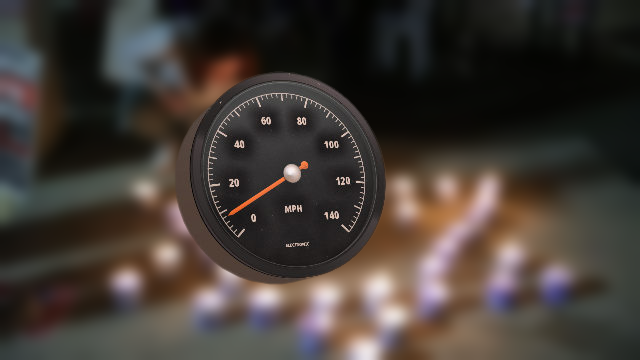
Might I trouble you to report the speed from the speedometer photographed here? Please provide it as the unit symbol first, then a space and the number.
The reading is mph 8
